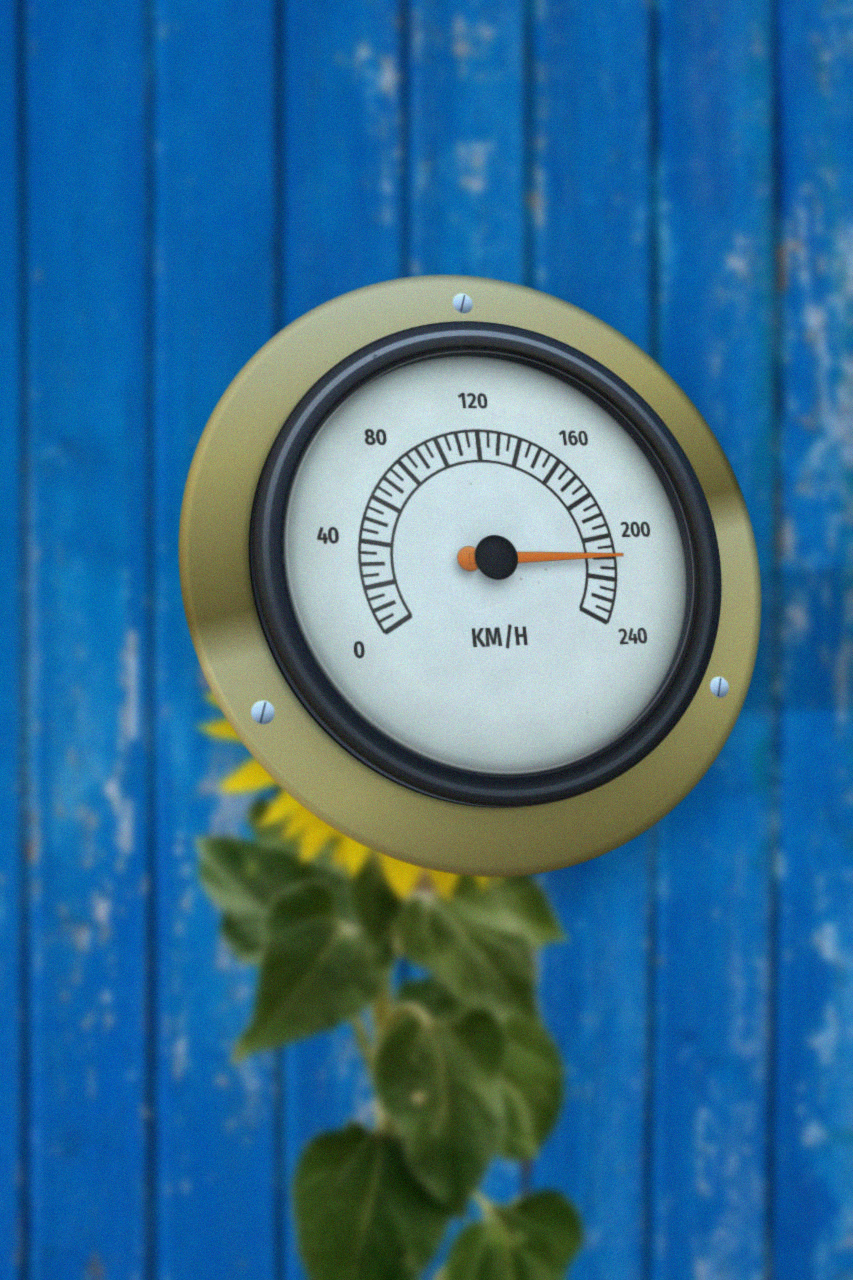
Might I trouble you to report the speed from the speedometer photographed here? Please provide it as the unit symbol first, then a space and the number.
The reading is km/h 210
